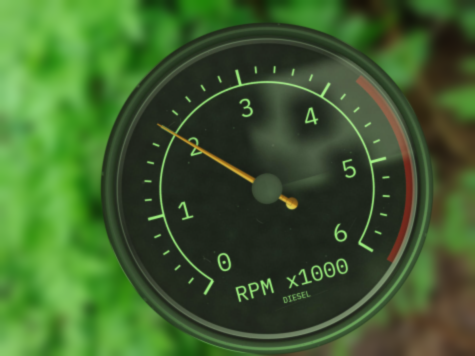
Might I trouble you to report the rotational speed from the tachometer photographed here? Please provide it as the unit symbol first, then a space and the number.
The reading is rpm 2000
